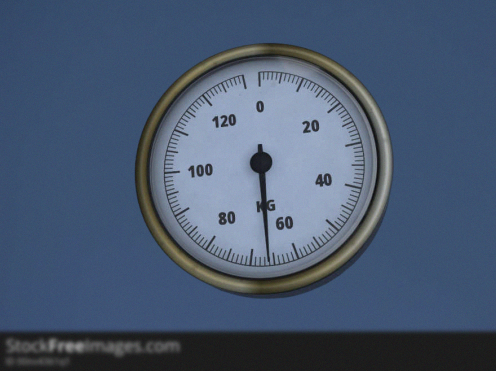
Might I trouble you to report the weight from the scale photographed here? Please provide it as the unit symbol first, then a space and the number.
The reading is kg 66
